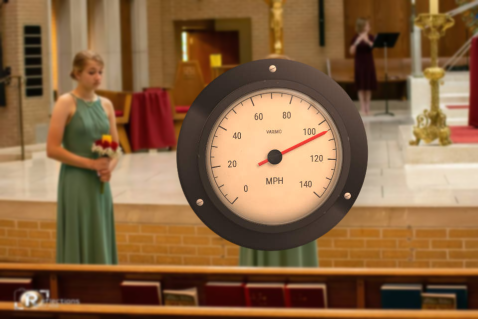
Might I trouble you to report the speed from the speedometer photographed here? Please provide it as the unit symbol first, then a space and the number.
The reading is mph 105
